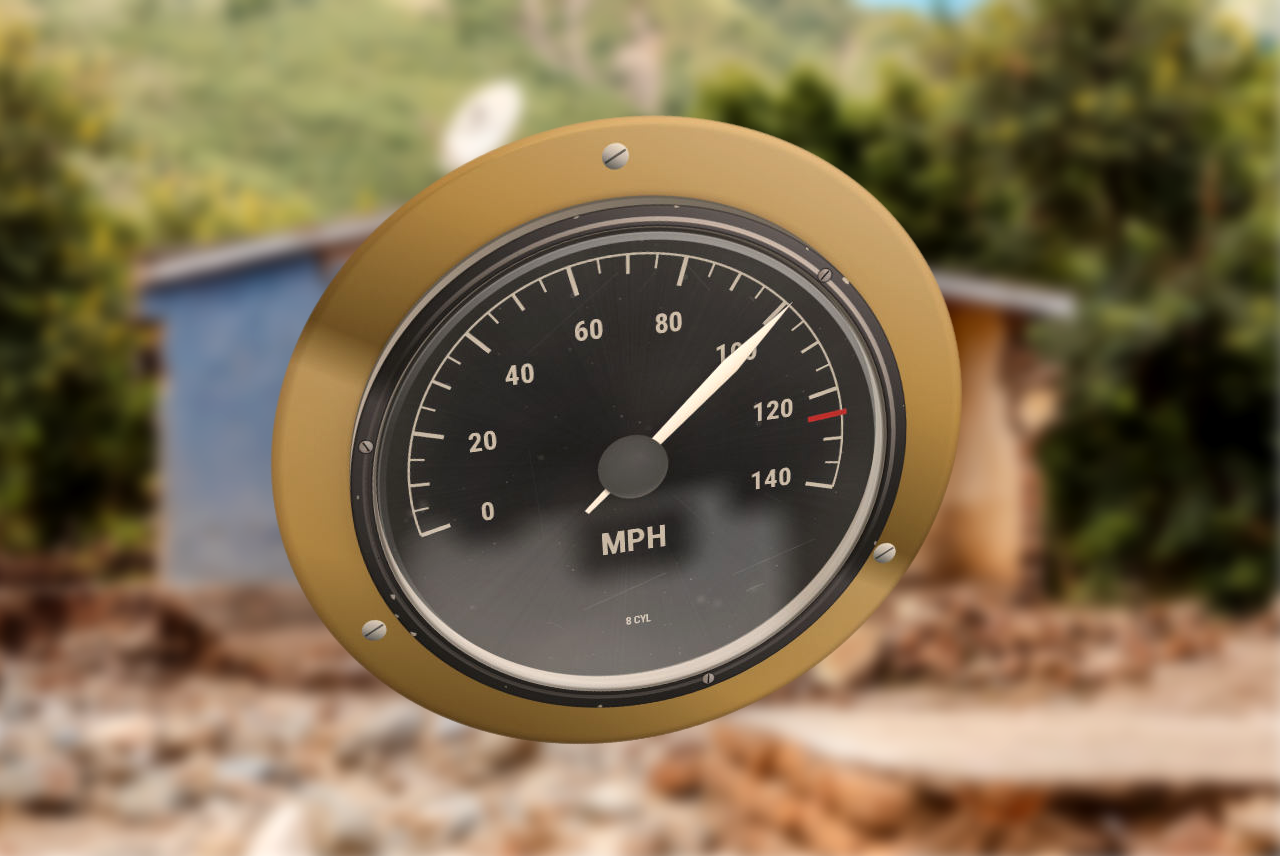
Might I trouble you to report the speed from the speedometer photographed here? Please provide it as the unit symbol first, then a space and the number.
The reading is mph 100
